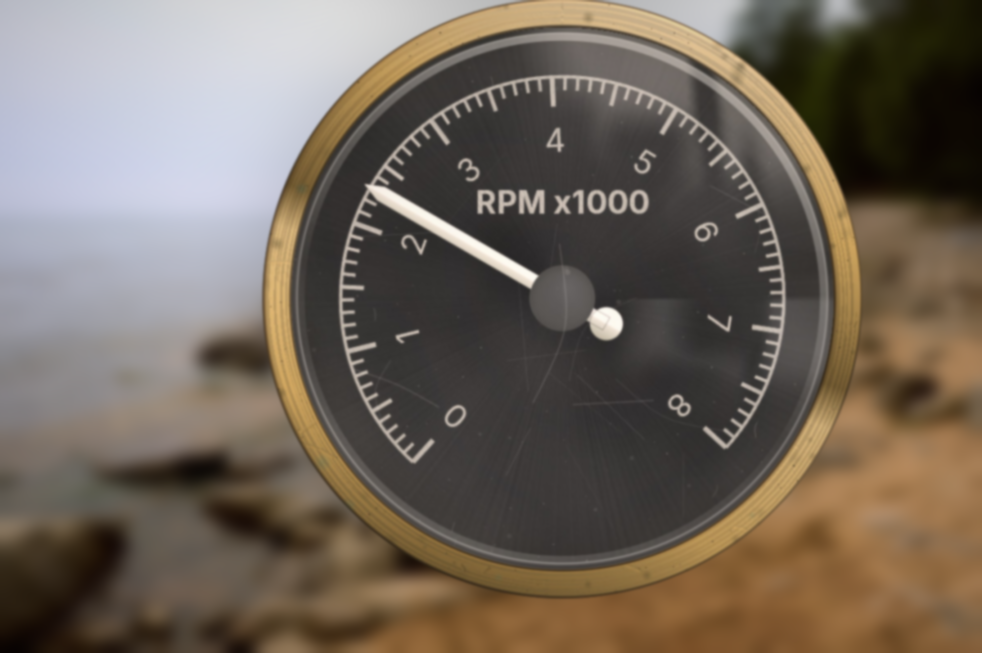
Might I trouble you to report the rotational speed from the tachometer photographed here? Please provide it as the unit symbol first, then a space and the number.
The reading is rpm 2300
